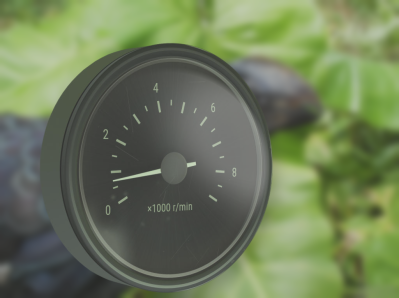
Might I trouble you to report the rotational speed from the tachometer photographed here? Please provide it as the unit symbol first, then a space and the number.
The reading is rpm 750
